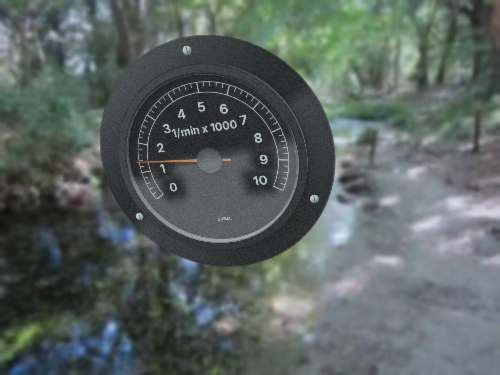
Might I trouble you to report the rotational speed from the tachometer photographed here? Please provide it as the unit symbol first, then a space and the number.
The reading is rpm 1400
